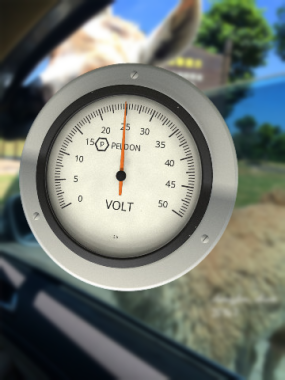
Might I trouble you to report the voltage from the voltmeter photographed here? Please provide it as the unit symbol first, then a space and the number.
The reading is V 25
